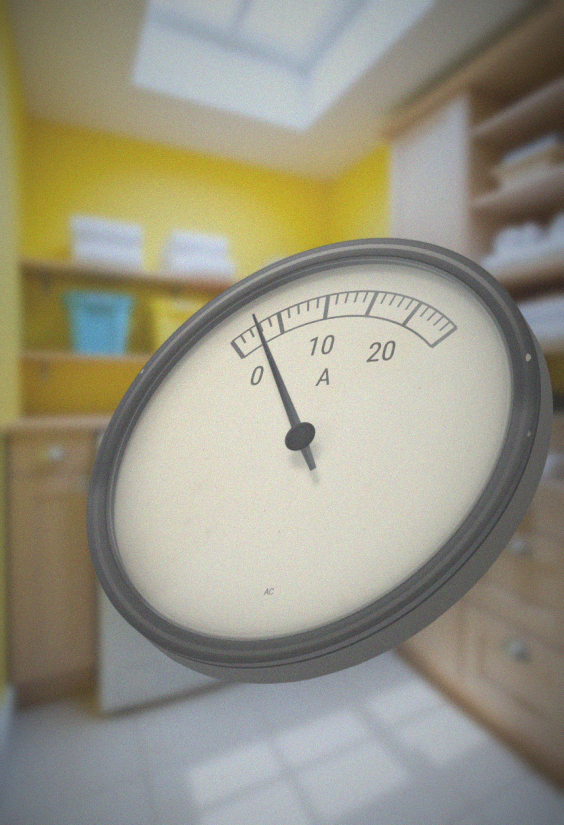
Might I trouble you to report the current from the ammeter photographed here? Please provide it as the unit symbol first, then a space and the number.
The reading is A 3
